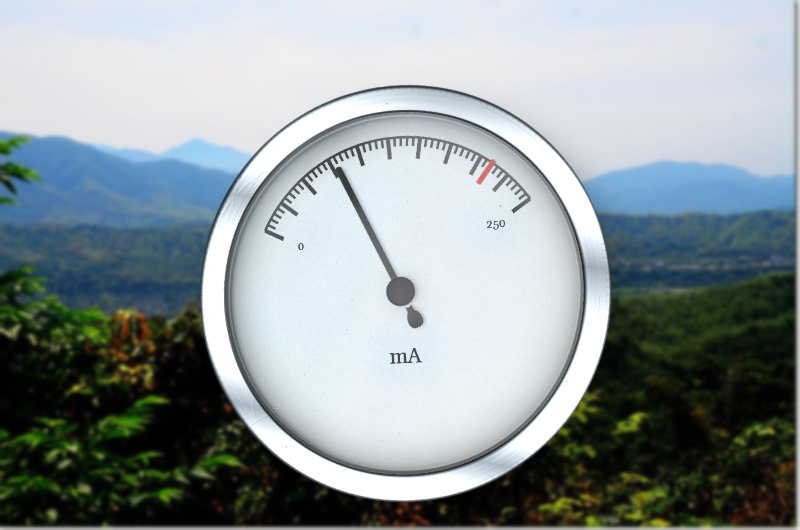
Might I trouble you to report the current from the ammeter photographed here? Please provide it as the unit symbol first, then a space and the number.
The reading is mA 80
